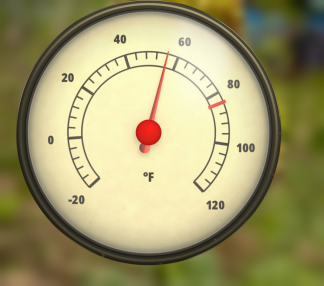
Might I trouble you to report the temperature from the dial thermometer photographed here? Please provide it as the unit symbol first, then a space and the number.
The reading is °F 56
